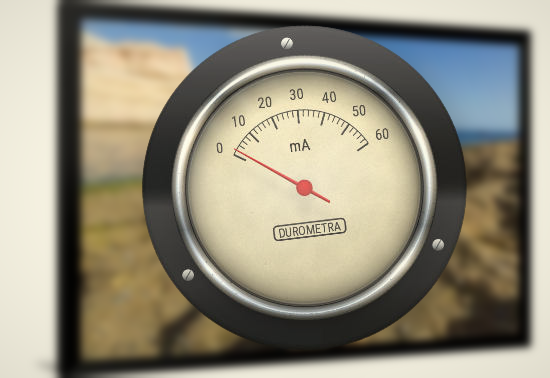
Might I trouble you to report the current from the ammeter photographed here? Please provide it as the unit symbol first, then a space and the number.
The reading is mA 2
